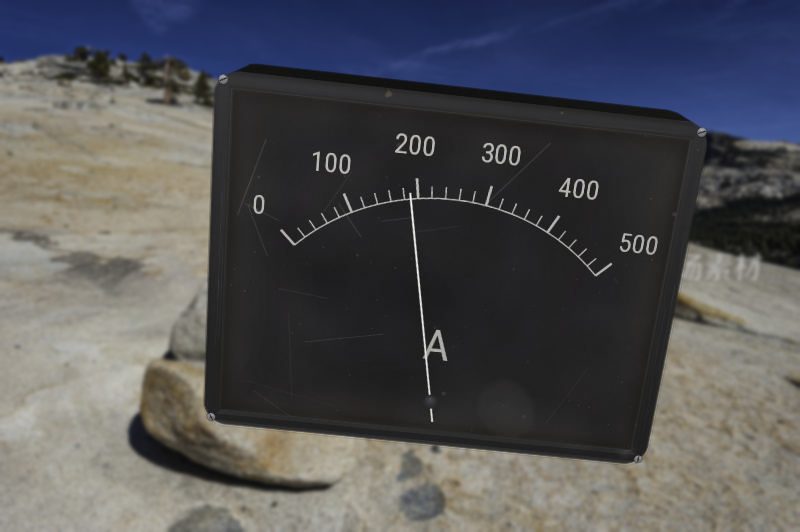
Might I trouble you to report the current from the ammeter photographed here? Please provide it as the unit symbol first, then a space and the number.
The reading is A 190
